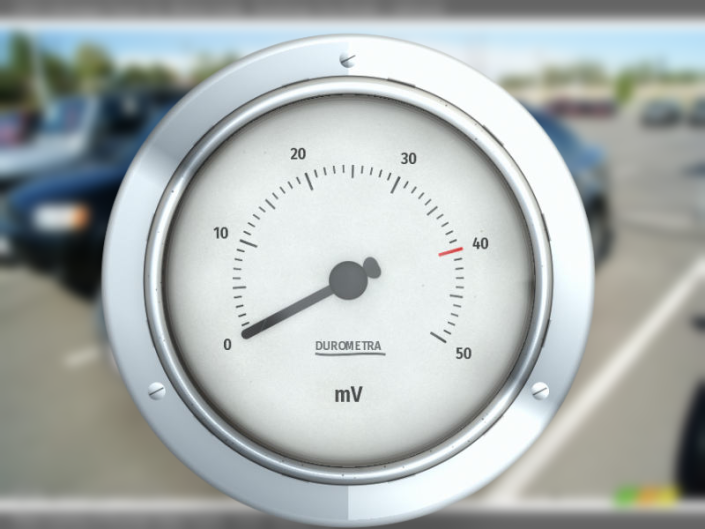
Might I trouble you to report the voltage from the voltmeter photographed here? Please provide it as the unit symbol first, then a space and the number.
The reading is mV 0
